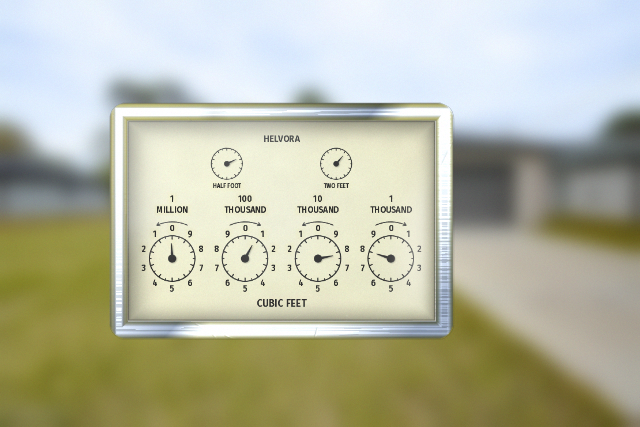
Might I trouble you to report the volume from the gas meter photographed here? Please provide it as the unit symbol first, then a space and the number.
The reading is ft³ 7800
